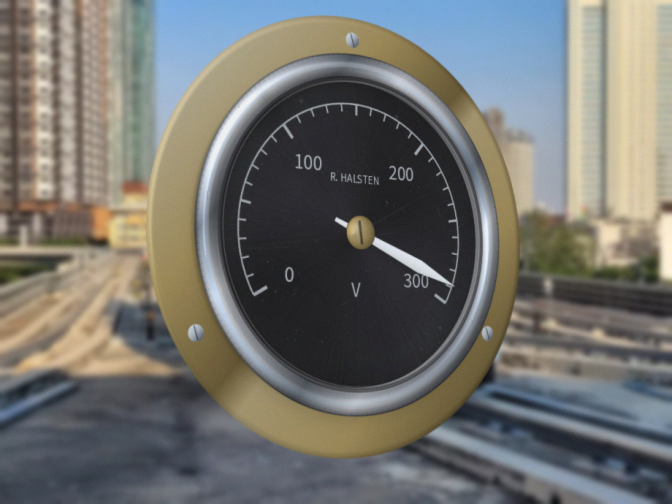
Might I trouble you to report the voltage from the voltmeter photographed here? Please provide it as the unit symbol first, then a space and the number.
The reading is V 290
